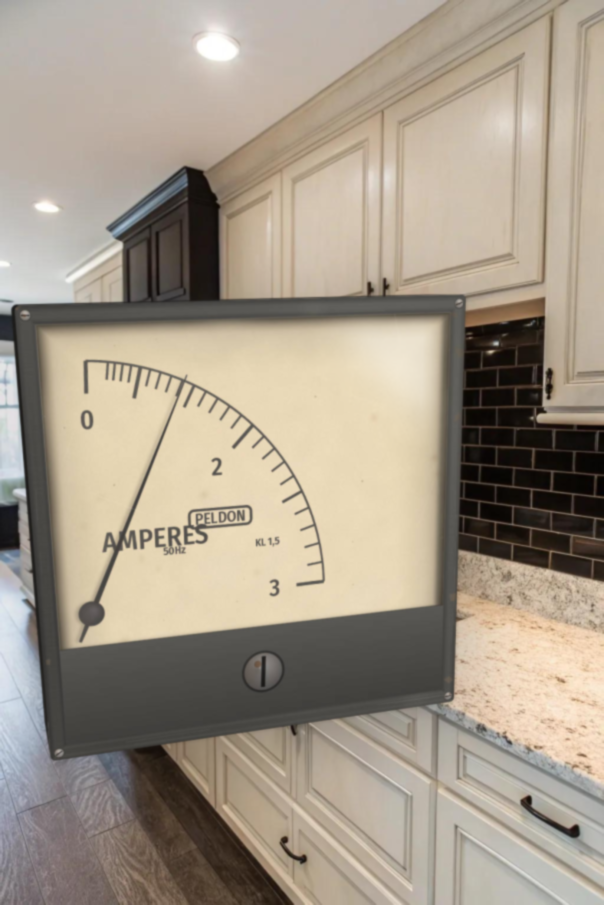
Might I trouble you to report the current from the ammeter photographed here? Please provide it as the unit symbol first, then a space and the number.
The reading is A 1.4
